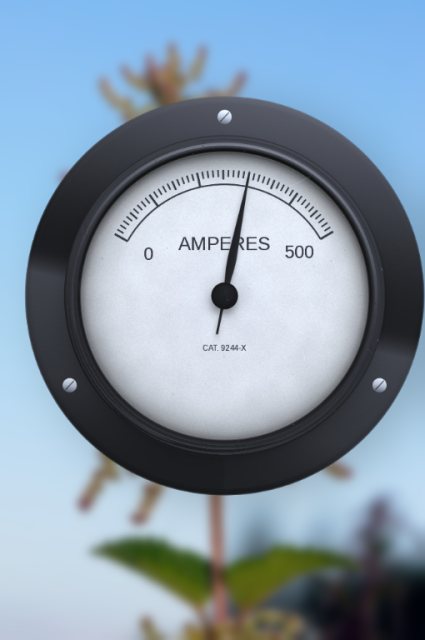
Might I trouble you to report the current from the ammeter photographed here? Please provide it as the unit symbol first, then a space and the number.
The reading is A 300
